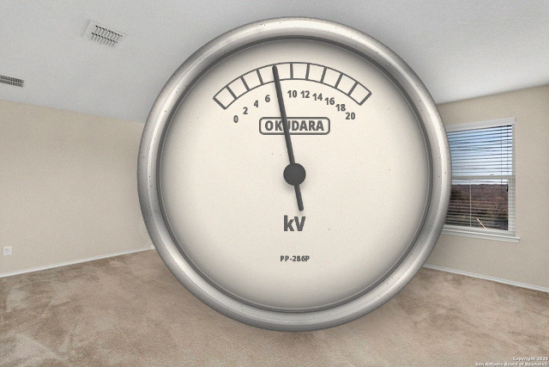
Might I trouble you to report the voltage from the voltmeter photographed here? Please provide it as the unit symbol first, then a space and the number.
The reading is kV 8
